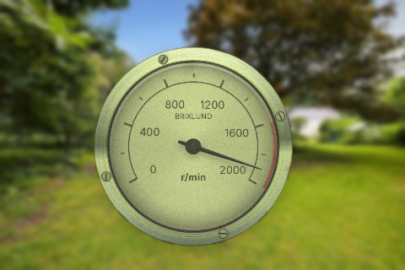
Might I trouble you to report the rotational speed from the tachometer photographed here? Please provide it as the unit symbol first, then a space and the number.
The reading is rpm 1900
